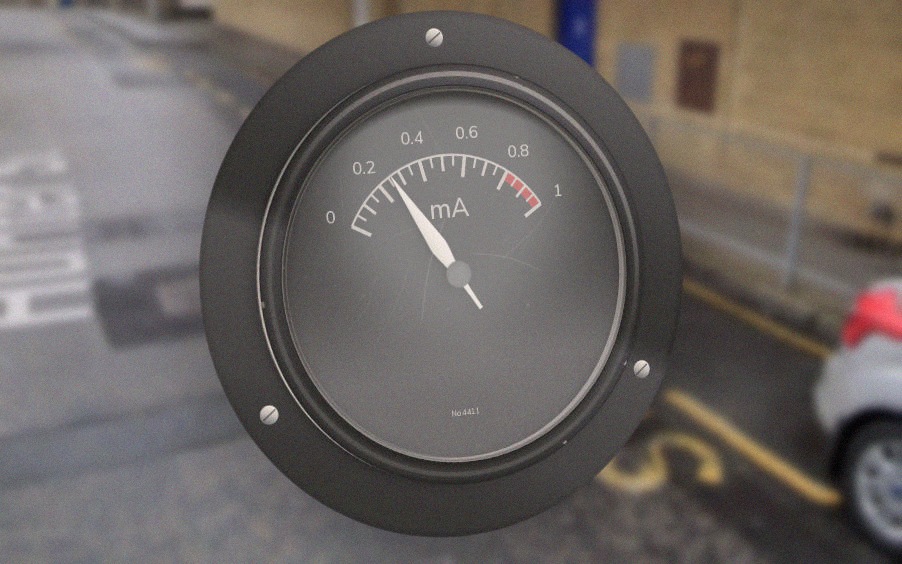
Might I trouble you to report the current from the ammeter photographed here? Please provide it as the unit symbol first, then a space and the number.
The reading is mA 0.25
